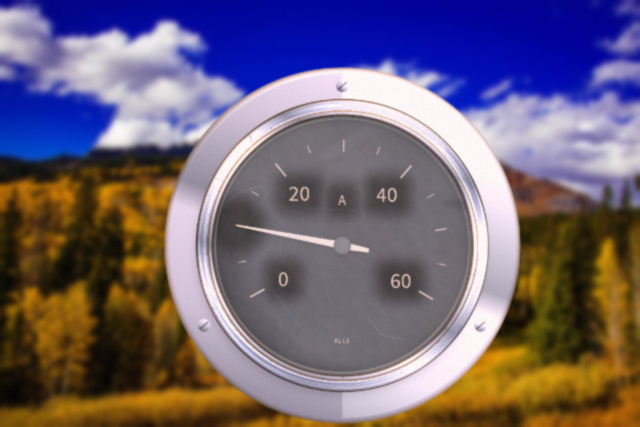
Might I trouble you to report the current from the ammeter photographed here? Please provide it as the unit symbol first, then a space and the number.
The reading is A 10
